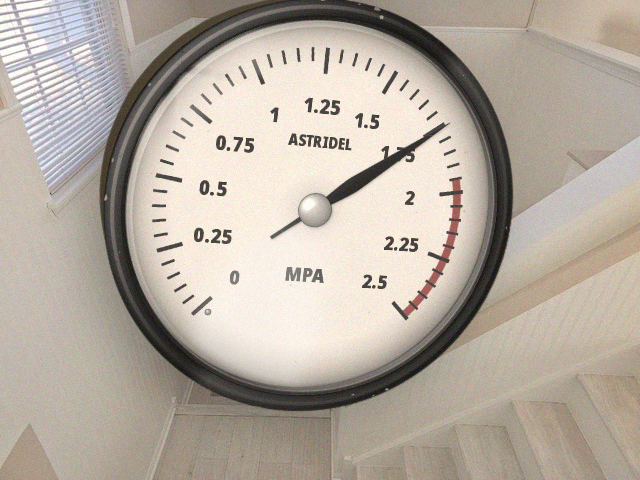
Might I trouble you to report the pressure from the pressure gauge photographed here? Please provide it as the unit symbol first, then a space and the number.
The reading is MPa 1.75
